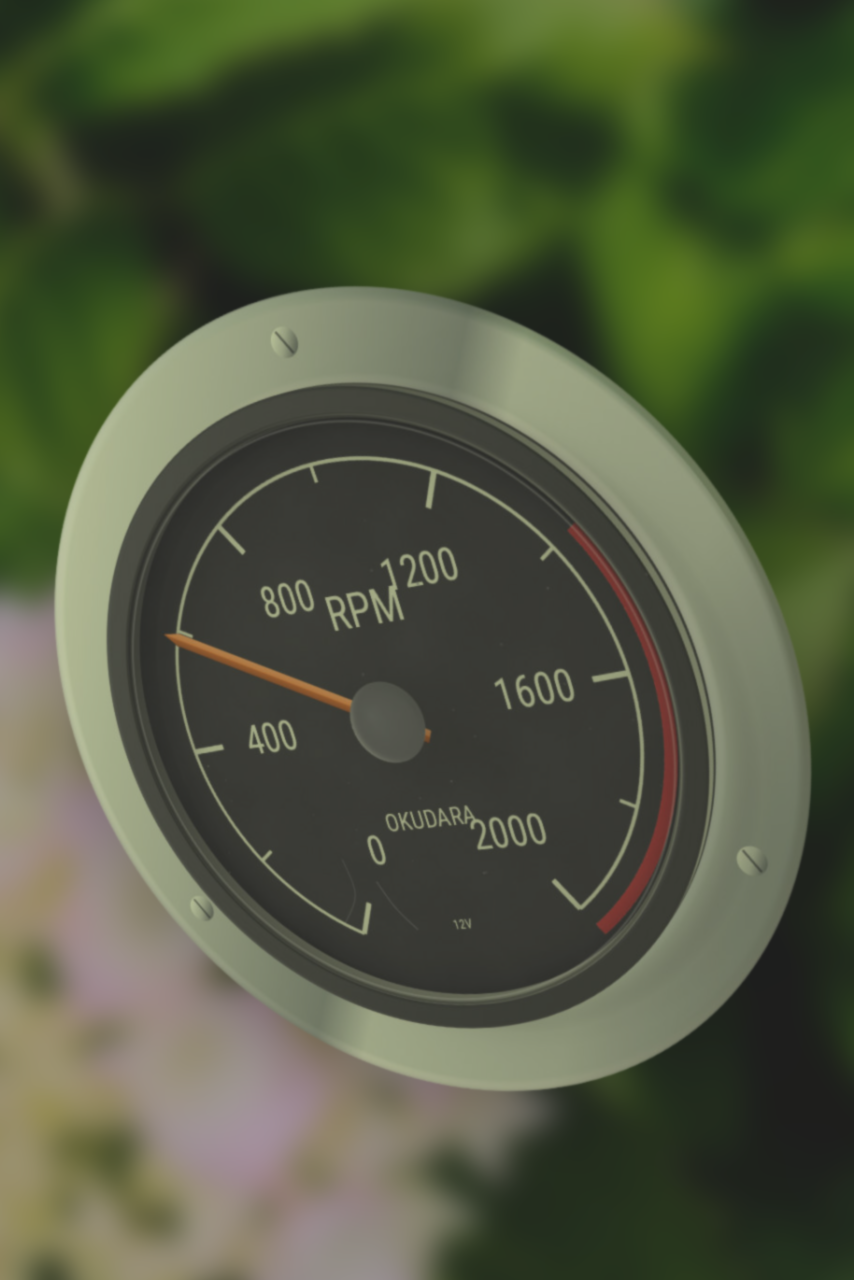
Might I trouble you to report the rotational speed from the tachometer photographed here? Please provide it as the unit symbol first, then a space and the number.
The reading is rpm 600
